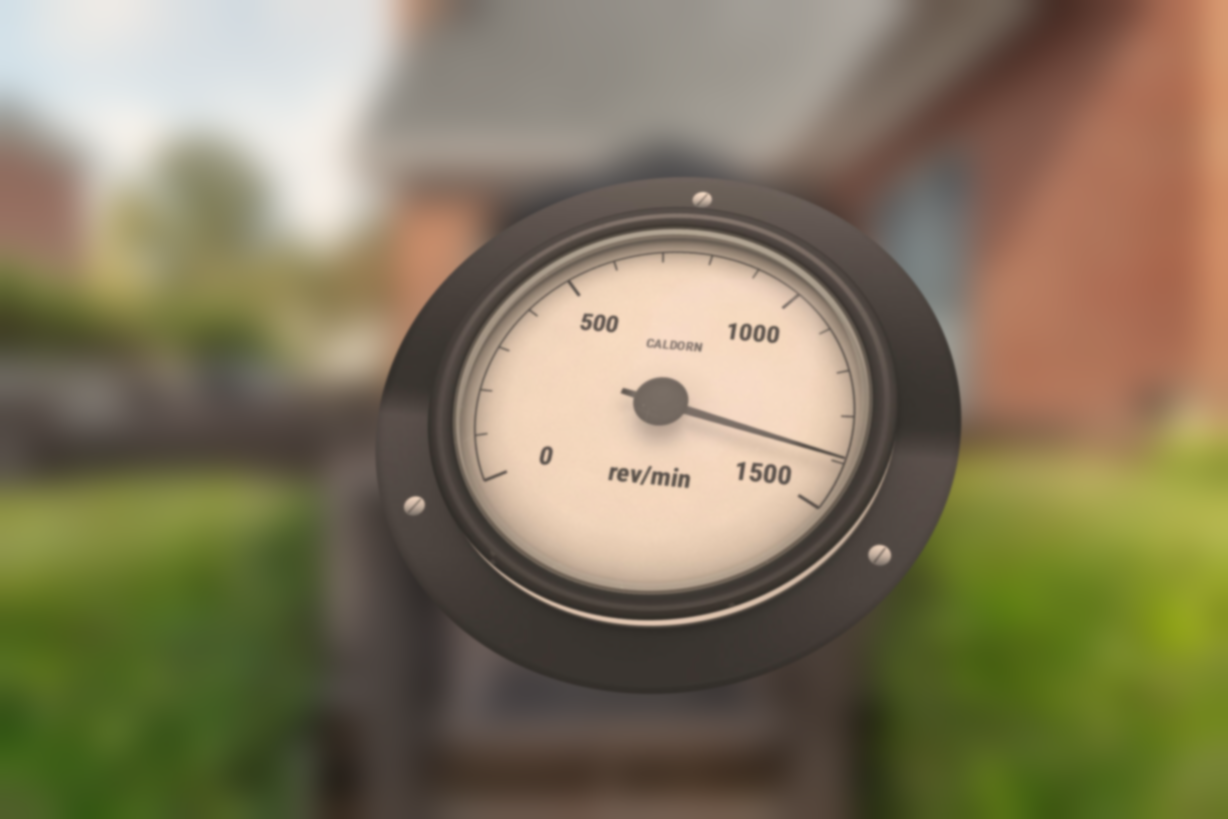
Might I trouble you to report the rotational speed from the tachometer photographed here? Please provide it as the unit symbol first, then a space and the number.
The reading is rpm 1400
